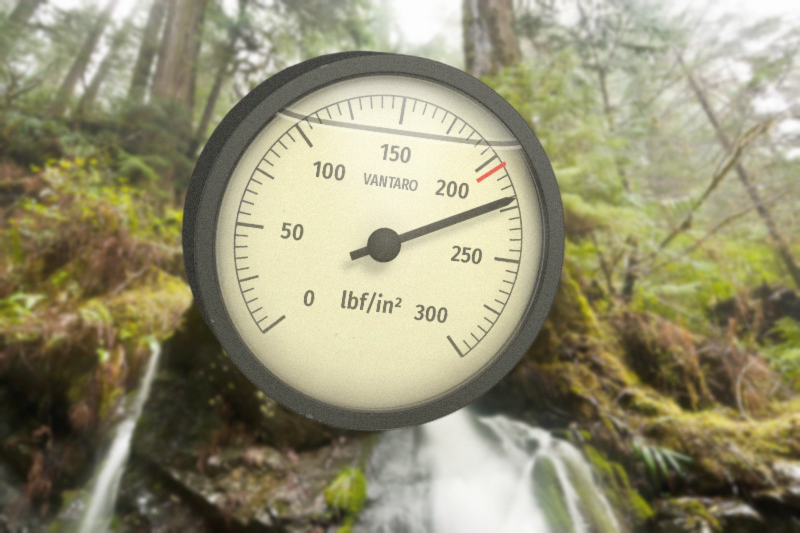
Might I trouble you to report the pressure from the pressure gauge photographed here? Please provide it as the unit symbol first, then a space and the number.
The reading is psi 220
